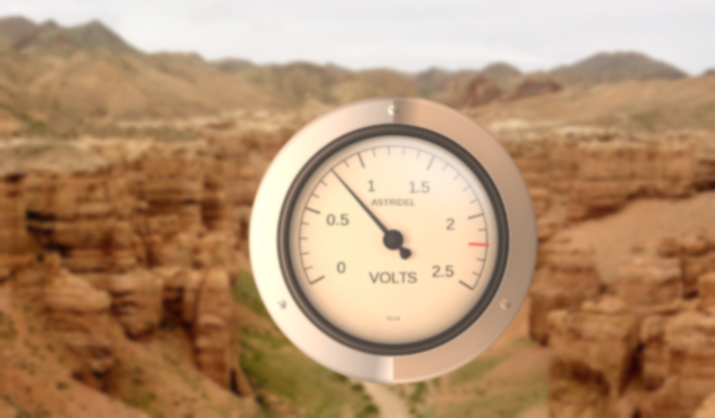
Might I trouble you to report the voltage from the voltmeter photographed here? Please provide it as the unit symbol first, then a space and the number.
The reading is V 0.8
